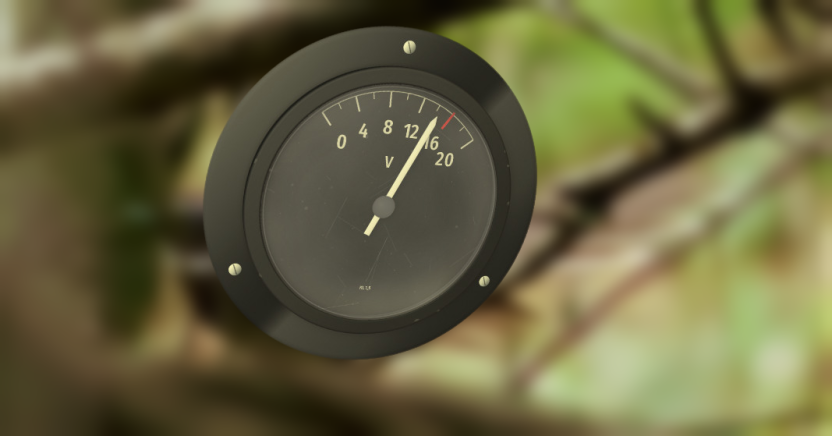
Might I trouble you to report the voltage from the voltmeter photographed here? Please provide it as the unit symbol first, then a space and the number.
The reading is V 14
